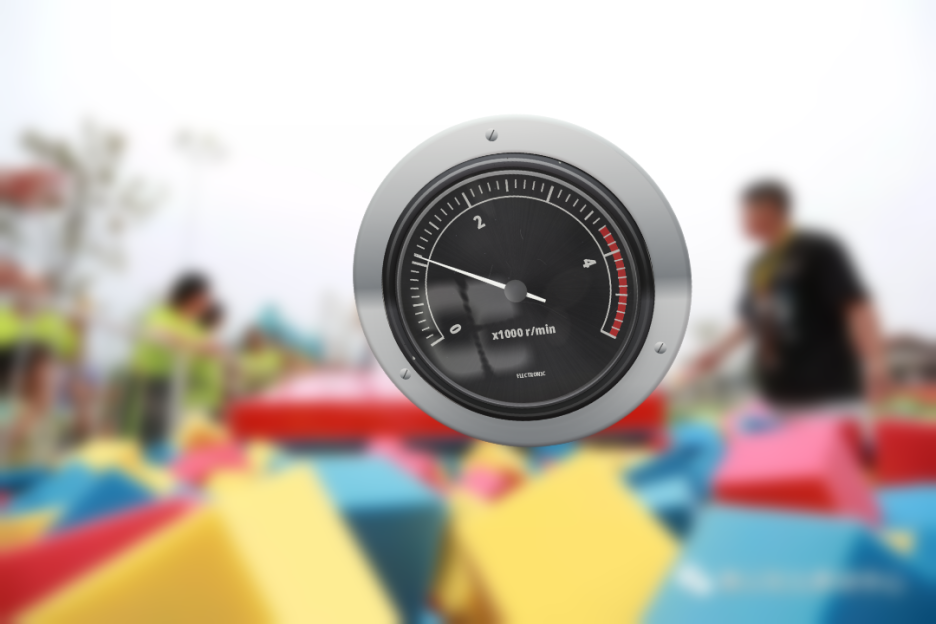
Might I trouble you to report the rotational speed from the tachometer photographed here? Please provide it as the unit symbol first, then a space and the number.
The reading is rpm 1100
